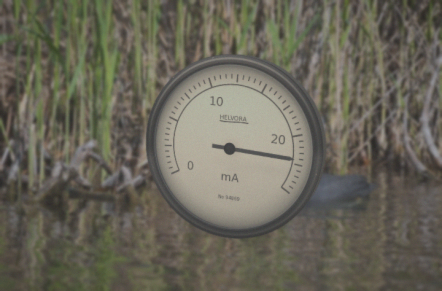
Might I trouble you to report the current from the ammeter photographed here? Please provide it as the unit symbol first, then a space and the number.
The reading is mA 22
